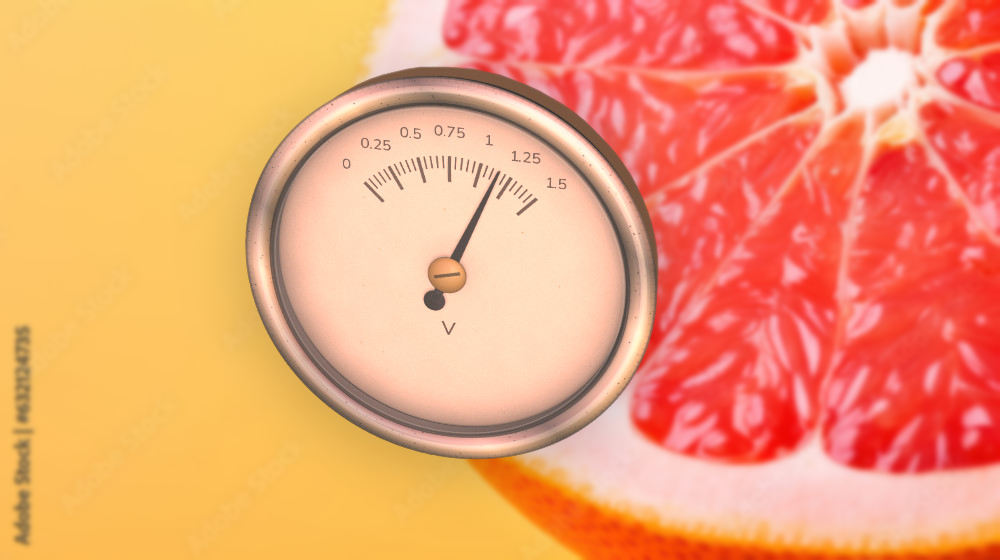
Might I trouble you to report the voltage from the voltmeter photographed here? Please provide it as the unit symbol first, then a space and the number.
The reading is V 1.15
